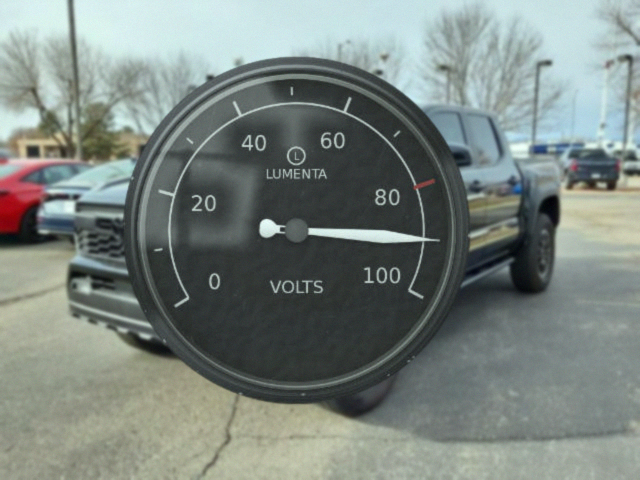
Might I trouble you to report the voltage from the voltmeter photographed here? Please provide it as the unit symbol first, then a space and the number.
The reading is V 90
